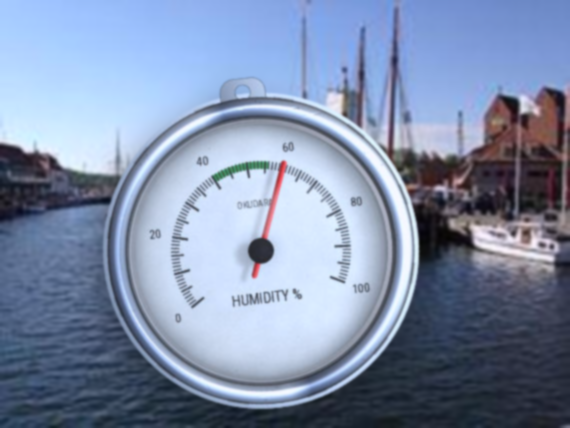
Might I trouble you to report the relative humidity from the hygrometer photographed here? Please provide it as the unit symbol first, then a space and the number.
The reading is % 60
